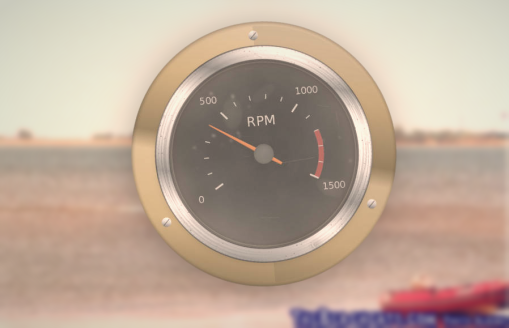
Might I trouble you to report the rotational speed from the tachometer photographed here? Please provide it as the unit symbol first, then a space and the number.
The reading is rpm 400
